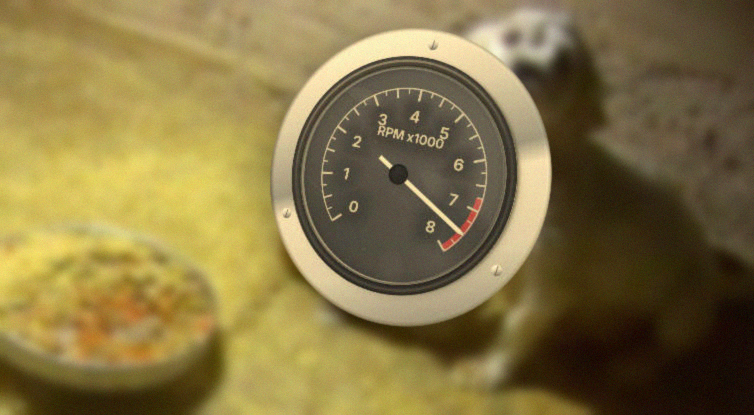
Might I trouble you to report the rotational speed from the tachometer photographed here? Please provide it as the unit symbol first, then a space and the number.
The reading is rpm 7500
